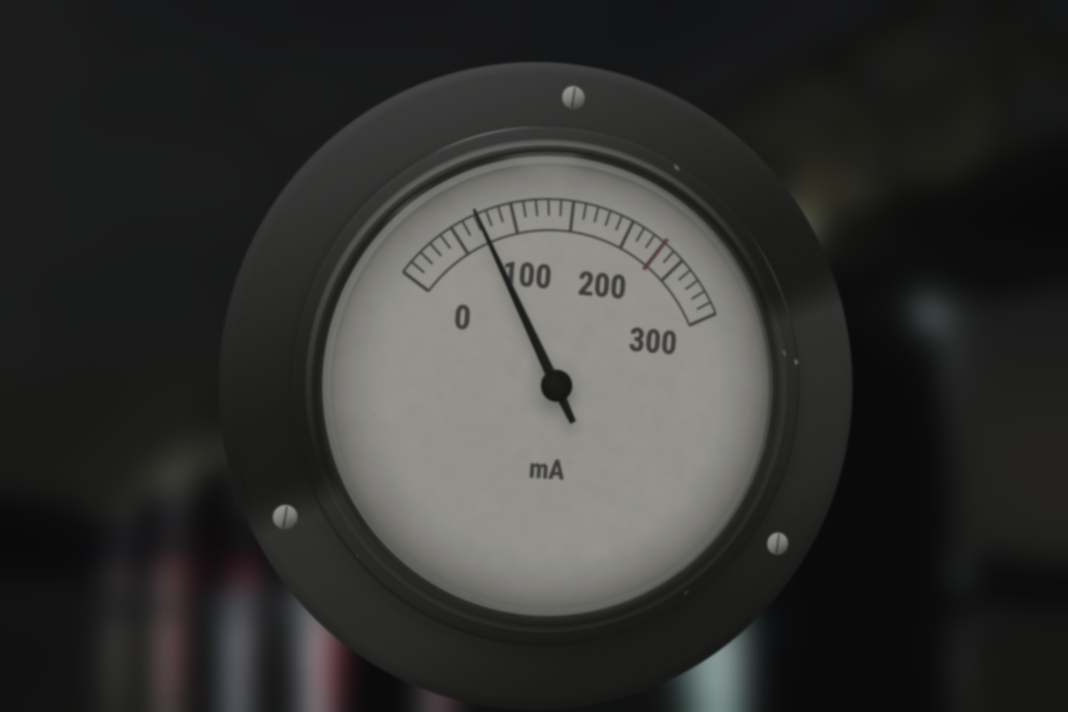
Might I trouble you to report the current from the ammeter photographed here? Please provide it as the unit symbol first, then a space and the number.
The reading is mA 70
